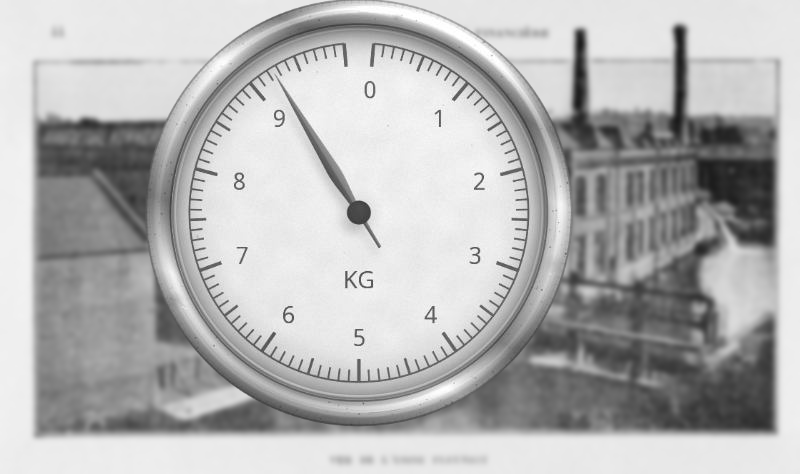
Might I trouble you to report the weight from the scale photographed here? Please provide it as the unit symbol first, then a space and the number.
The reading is kg 9.25
